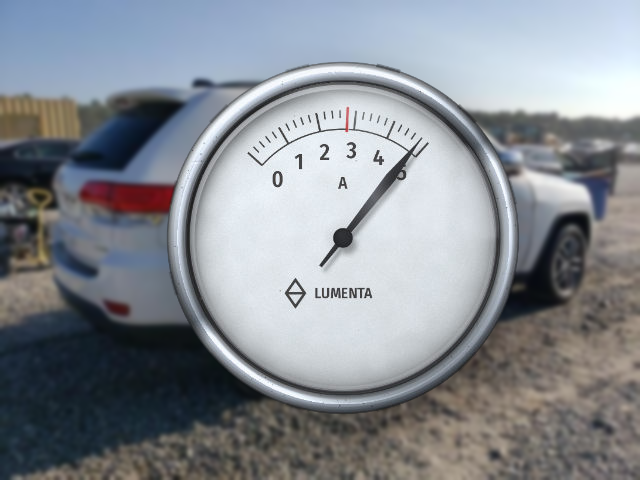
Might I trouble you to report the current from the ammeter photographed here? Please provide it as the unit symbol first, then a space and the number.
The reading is A 4.8
